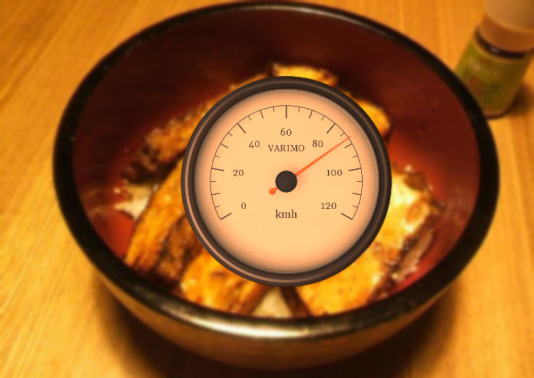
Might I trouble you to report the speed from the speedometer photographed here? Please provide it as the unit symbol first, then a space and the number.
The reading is km/h 87.5
